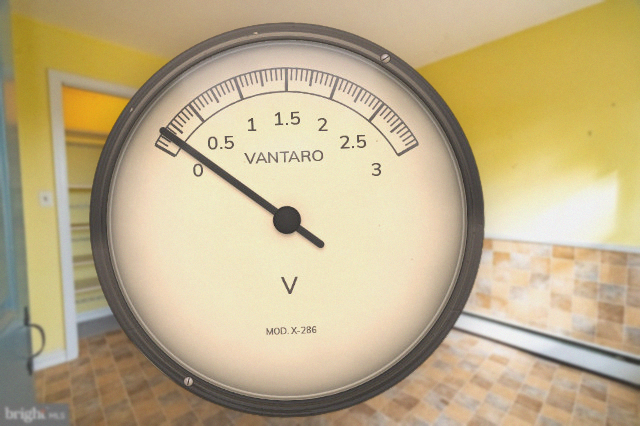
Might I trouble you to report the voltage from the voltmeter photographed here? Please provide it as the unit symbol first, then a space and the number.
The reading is V 0.15
